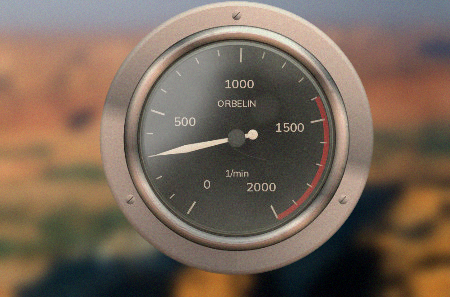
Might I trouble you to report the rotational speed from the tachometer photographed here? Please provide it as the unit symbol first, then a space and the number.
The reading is rpm 300
